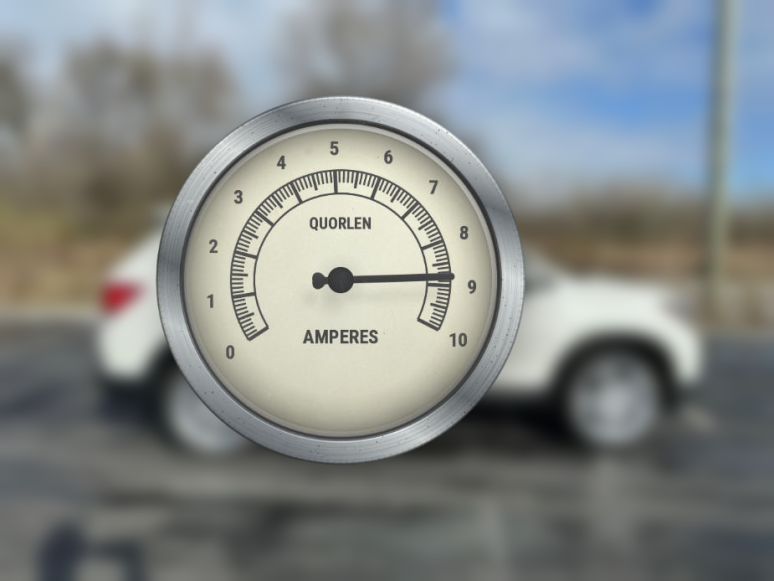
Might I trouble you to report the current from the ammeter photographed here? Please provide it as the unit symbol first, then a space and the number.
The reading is A 8.8
